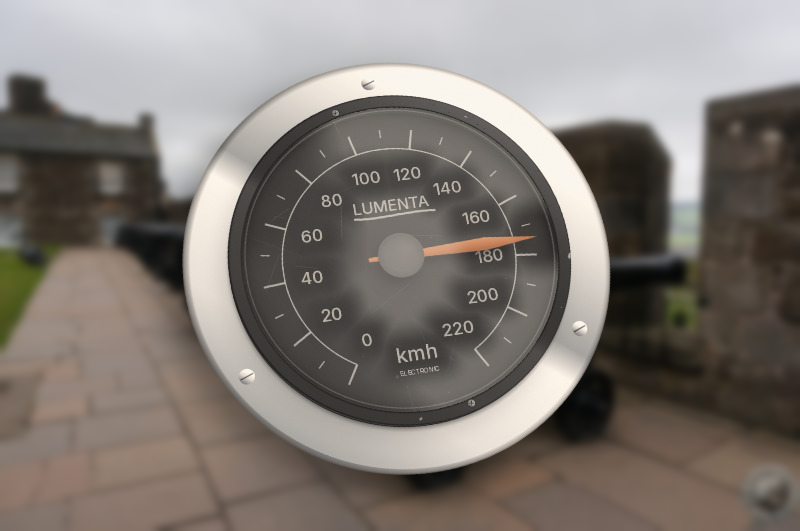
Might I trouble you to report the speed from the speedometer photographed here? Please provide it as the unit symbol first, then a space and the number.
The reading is km/h 175
